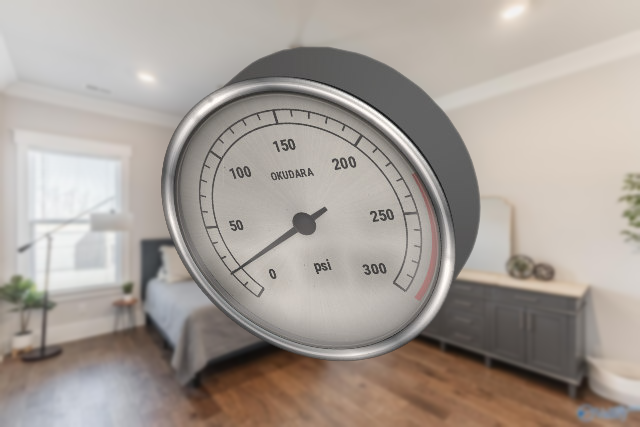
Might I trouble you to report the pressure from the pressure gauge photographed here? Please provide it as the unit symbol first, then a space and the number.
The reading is psi 20
